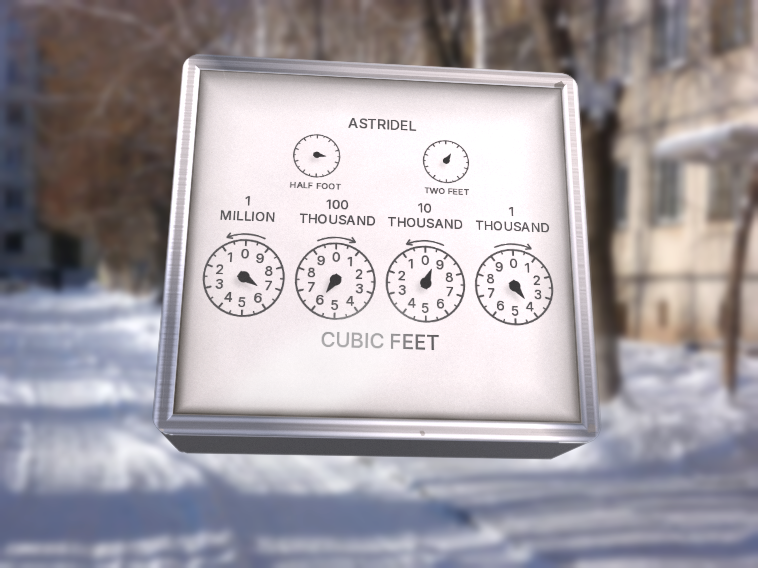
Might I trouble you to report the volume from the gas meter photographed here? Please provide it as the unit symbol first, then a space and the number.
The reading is ft³ 659400
